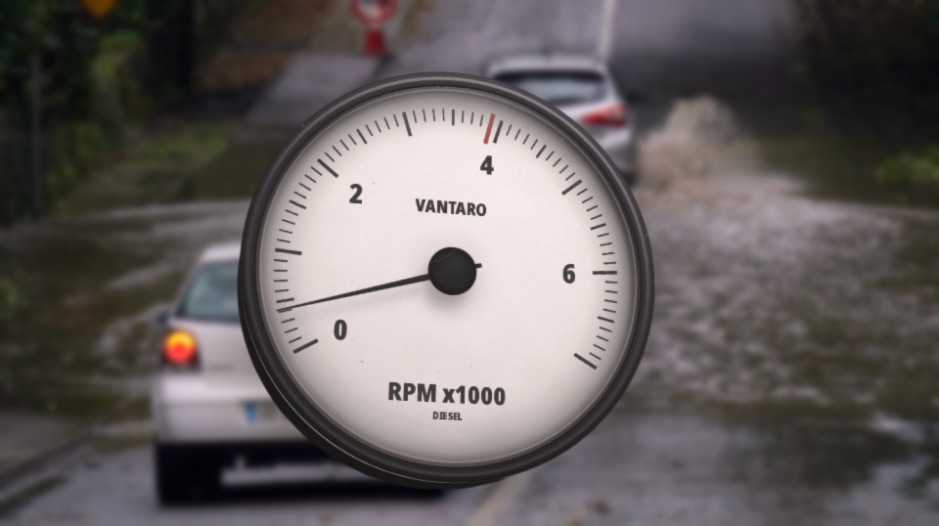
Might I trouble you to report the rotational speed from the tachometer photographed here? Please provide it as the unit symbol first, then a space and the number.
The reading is rpm 400
